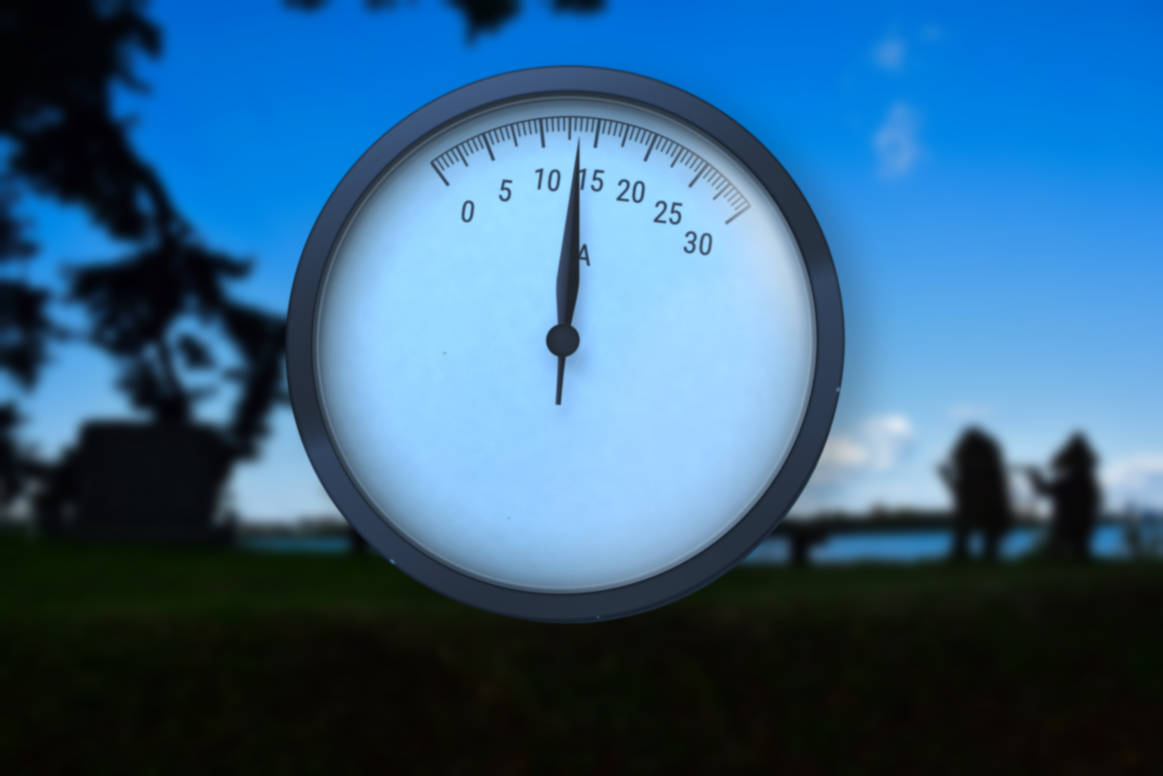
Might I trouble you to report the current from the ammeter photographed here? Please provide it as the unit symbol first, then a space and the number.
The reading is µA 13.5
